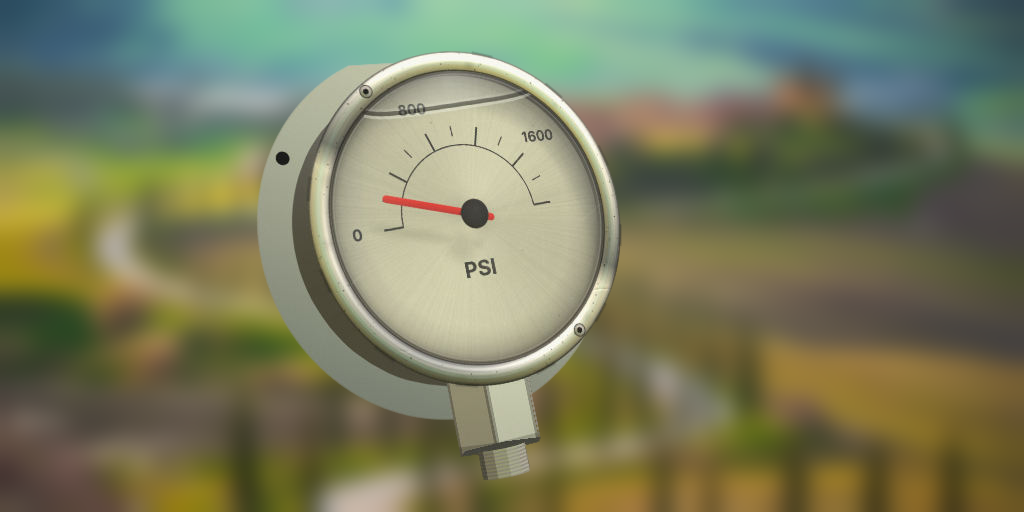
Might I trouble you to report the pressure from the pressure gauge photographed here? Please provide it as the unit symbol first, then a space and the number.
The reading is psi 200
